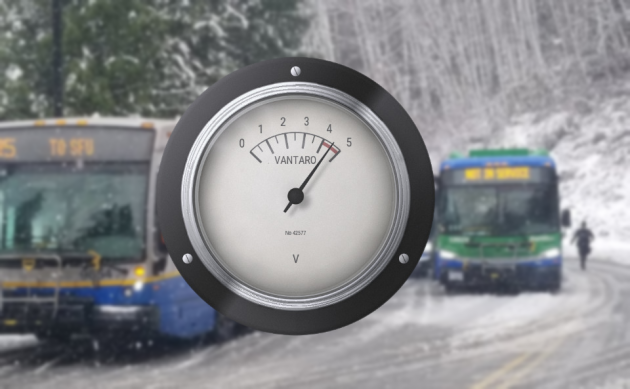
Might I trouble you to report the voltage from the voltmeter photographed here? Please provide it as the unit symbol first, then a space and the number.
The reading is V 4.5
